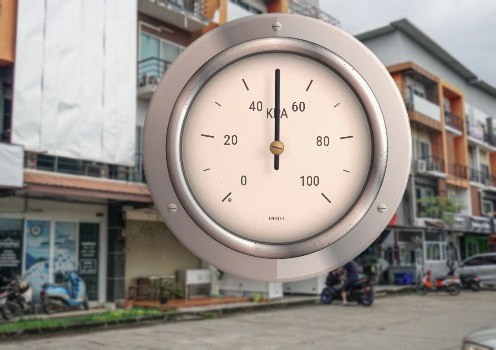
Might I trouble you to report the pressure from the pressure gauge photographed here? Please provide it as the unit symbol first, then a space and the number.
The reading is kPa 50
